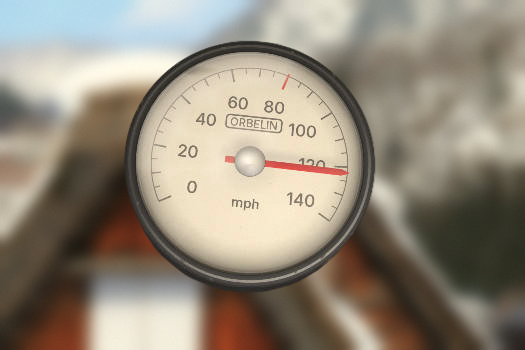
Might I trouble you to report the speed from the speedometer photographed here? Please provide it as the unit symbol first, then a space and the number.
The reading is mph 122.5
